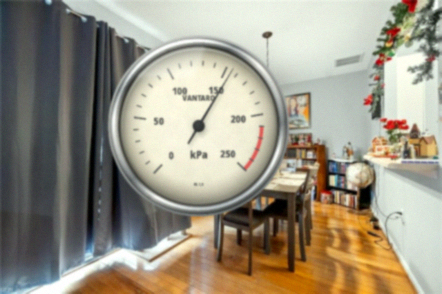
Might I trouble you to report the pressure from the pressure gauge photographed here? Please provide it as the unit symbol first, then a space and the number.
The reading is kPa 155
